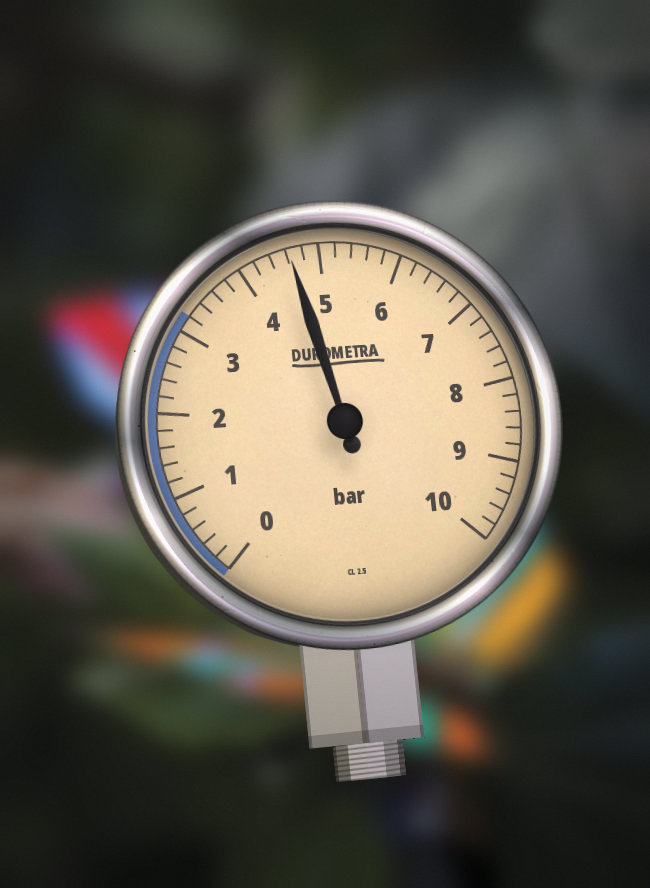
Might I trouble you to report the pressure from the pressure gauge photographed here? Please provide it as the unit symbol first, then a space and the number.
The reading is bar 4.6
